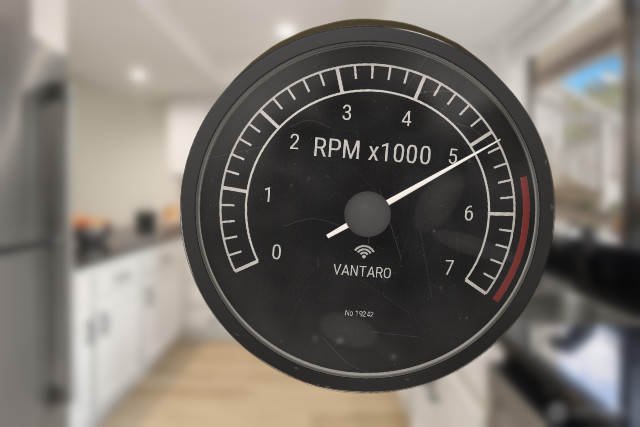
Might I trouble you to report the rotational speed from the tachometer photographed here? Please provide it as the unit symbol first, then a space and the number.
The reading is rpm 5100
